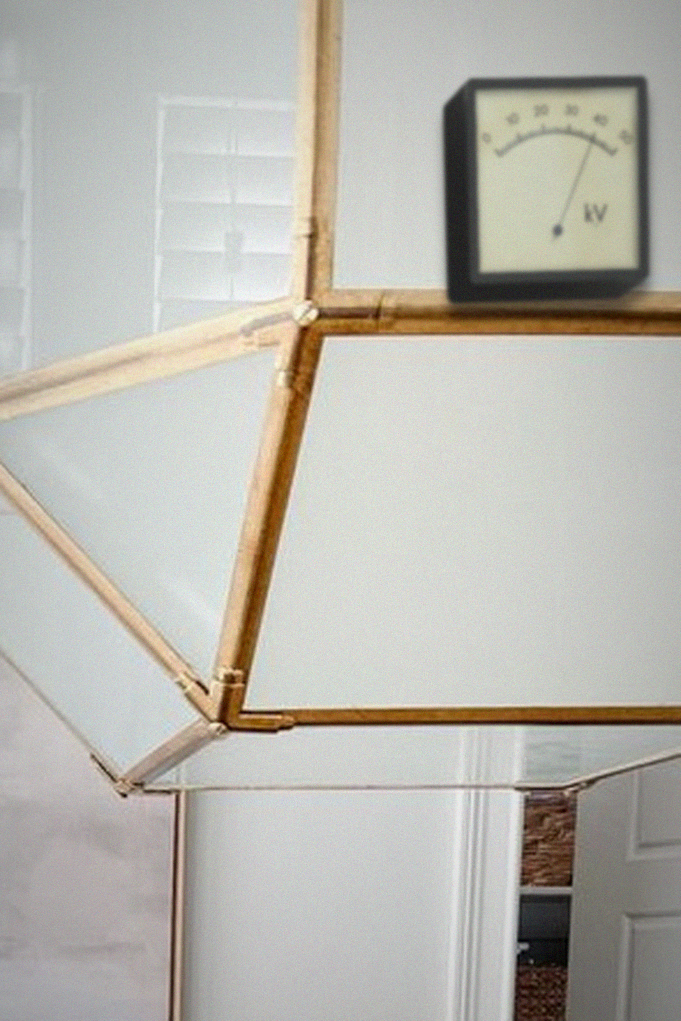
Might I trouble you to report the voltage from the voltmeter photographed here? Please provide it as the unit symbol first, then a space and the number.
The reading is kV 40
